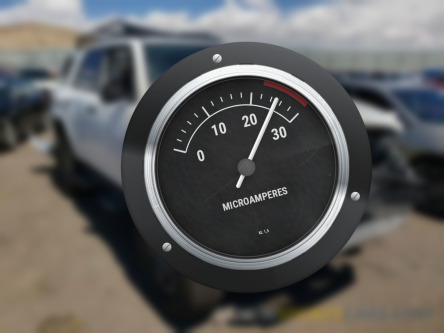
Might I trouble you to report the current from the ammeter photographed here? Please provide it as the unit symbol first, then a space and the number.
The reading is µA 25
